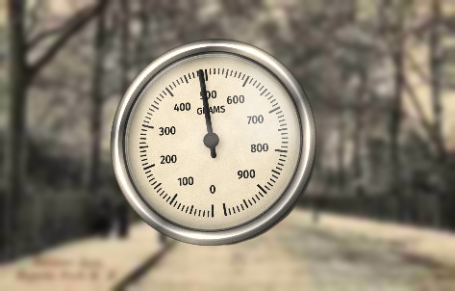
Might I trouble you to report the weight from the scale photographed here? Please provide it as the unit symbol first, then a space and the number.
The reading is g 490
